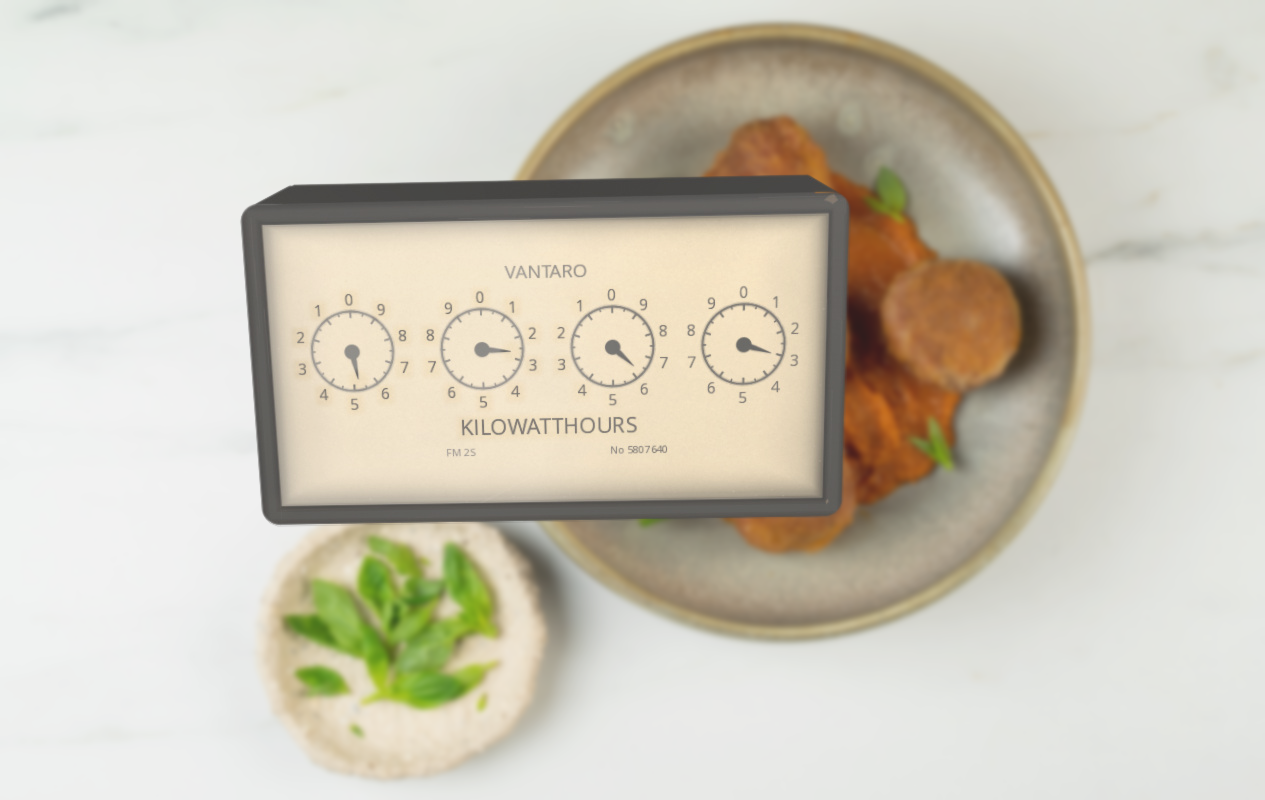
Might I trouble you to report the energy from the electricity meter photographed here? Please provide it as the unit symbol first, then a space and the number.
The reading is kWh 5263
